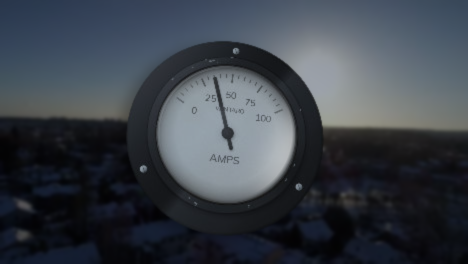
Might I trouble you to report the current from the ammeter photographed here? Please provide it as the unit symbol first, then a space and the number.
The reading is A 35
